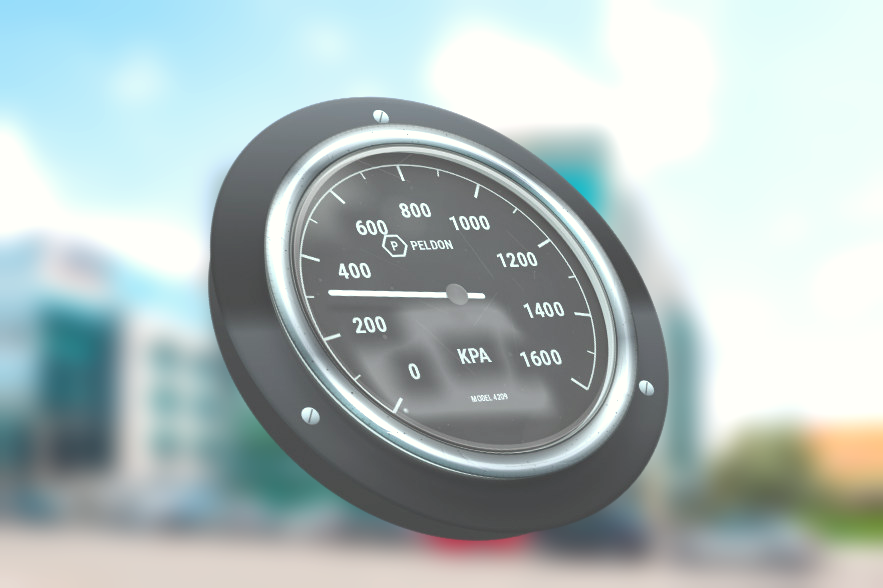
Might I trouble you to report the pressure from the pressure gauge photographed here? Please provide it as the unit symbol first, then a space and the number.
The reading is kPa 300
